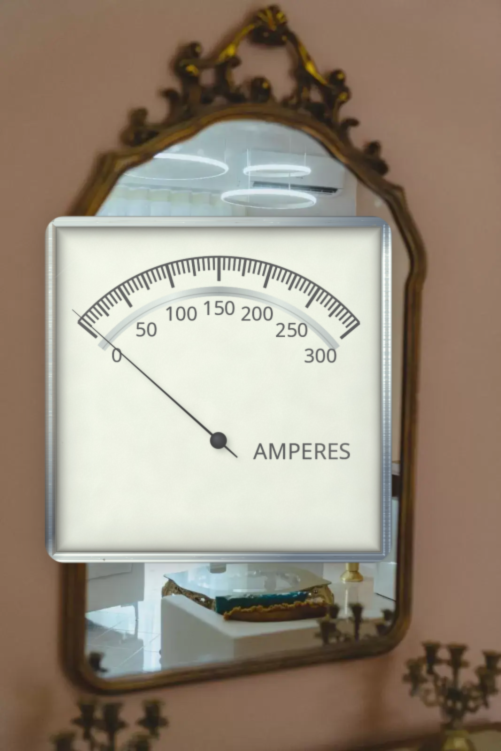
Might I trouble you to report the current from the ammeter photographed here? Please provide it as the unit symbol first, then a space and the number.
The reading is A 5
